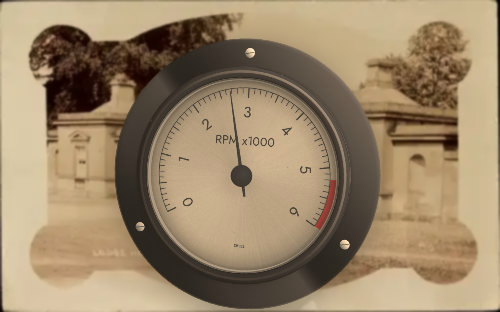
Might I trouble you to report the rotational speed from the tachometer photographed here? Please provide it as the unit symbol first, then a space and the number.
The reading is rpm 2700
